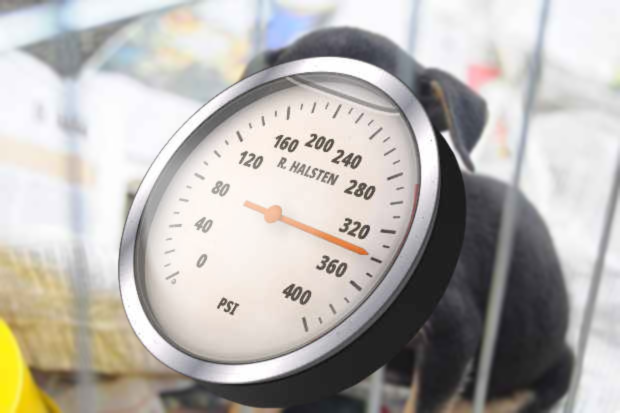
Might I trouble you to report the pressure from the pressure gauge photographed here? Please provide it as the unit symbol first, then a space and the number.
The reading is psi 340
